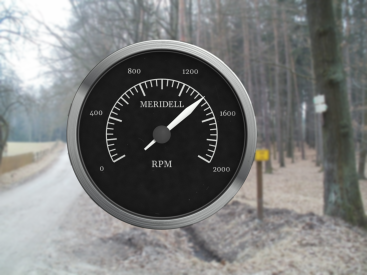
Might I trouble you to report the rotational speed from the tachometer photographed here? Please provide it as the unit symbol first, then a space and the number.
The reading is rpm 1400
